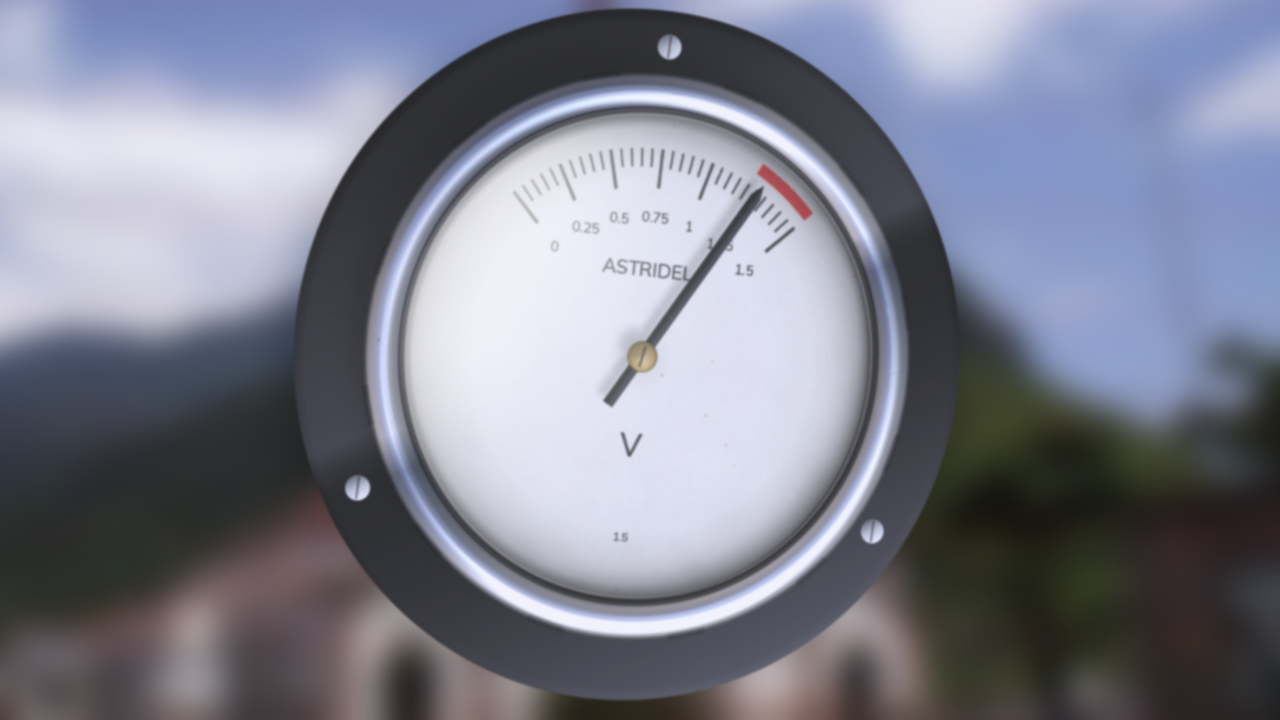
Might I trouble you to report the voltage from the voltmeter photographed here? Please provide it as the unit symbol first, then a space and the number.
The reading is V 1.25
